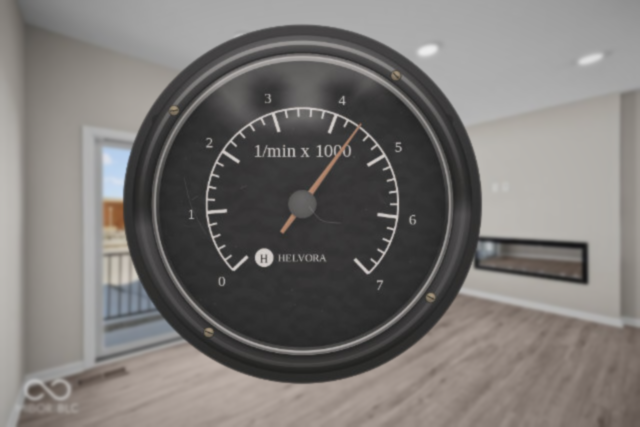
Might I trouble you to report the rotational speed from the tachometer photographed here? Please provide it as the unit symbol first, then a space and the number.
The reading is rpm 4400
